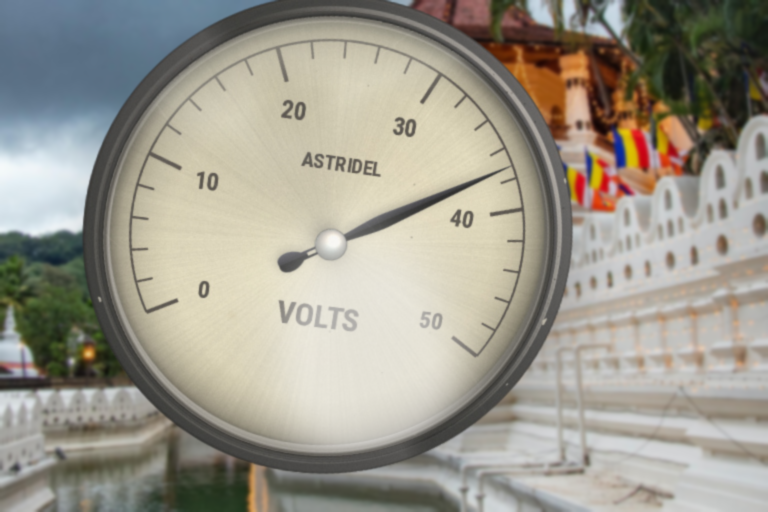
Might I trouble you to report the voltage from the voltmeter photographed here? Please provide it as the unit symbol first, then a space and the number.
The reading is V 37
